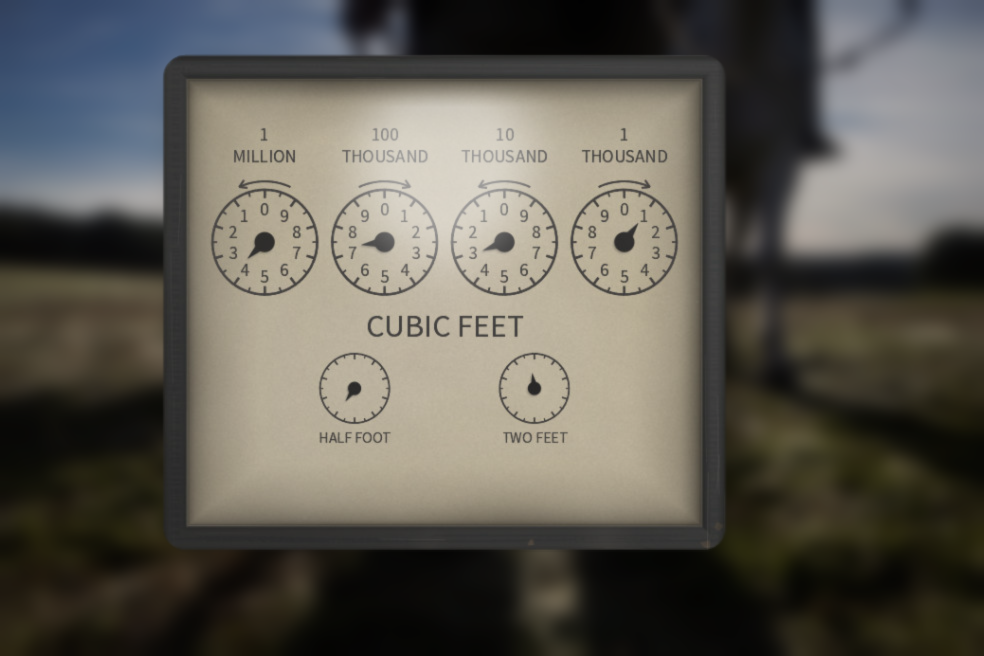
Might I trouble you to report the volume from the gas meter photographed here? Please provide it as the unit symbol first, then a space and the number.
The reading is ft³ 373100
